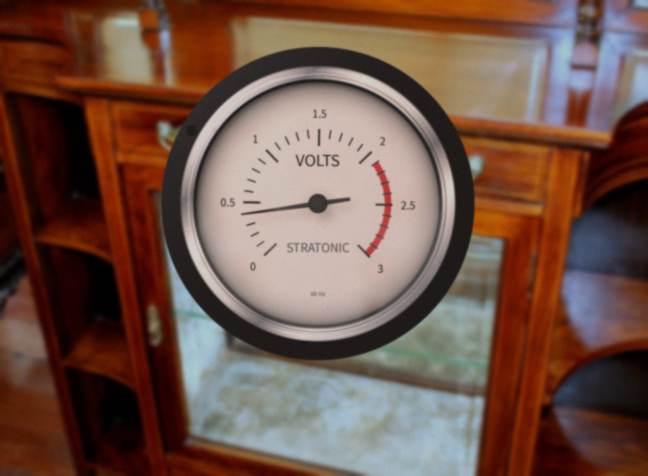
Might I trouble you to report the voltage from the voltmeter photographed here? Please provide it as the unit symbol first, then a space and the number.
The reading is V 0.4
